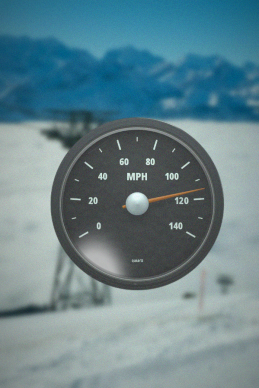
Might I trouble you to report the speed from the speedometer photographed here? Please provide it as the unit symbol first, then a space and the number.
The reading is mph 115
